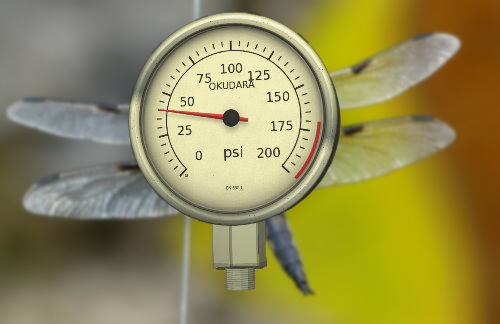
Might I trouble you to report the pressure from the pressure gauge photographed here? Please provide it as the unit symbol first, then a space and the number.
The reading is psi 40
